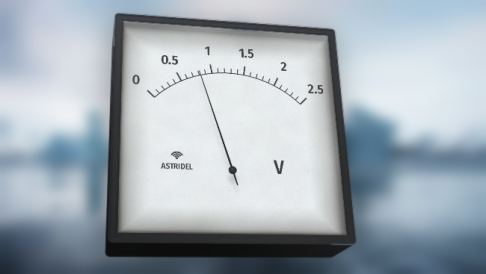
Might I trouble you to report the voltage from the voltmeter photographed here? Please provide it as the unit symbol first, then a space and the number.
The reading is V 0.8
